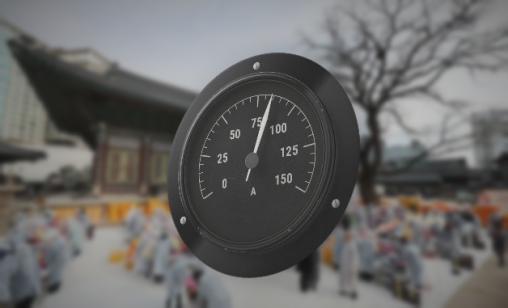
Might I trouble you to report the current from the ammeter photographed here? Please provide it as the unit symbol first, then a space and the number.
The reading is A 85
